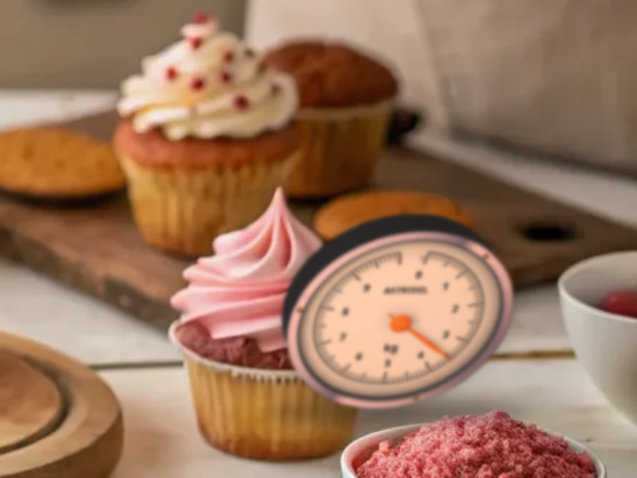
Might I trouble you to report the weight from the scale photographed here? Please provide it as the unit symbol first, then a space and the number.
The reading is kg 3.5
